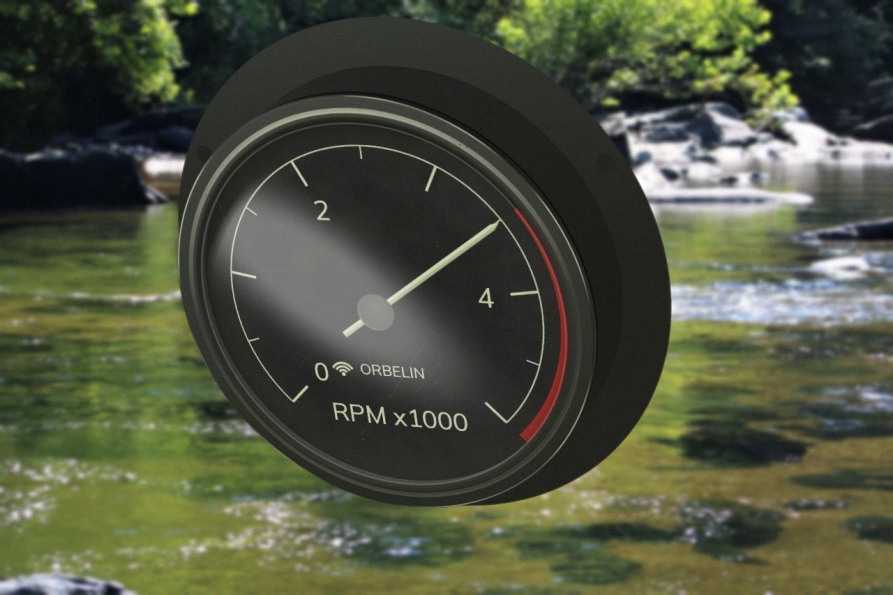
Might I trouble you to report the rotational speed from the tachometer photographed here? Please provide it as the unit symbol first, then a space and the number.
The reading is rpm 3500
